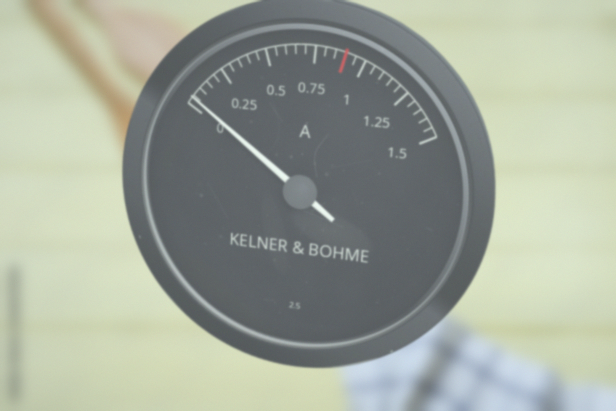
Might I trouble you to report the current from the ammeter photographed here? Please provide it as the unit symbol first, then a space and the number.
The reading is A 0.05
